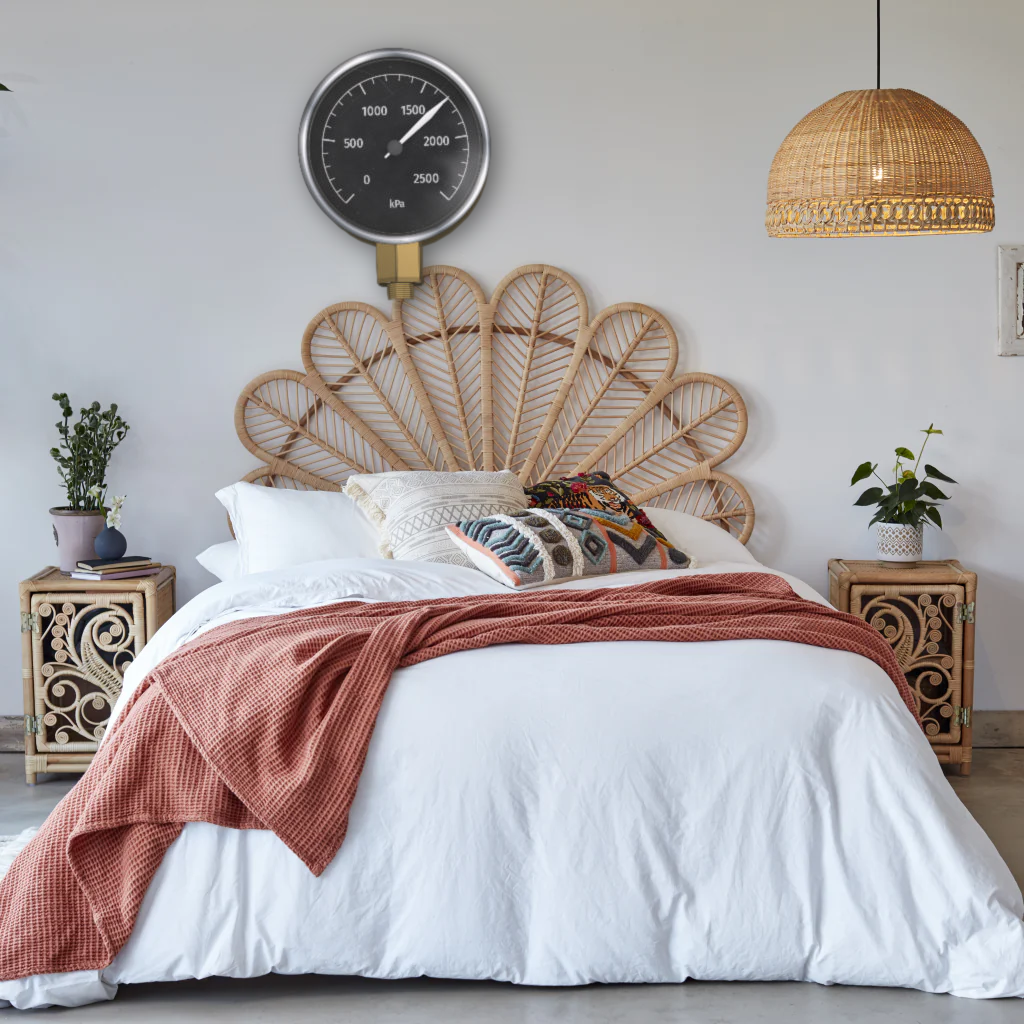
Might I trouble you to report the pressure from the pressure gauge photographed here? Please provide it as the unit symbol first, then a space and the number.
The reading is kPa 1700
